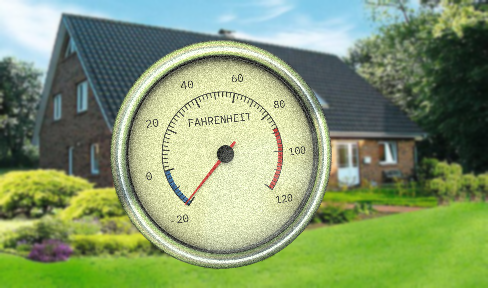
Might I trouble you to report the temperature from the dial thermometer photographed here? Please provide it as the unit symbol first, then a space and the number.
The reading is °F -18
